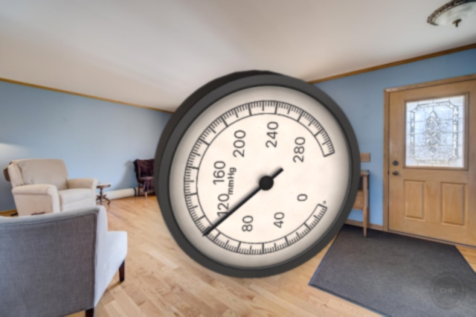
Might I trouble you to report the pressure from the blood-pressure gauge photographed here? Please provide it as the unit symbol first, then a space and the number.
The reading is mmHg 110
